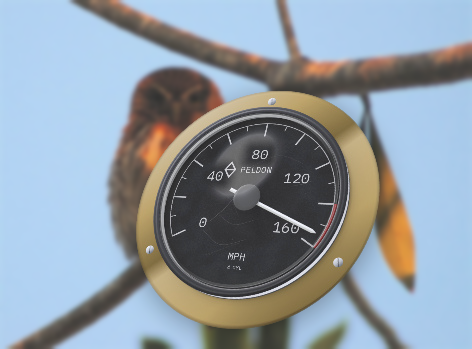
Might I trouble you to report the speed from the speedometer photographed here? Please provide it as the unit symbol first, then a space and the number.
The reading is mph 155
